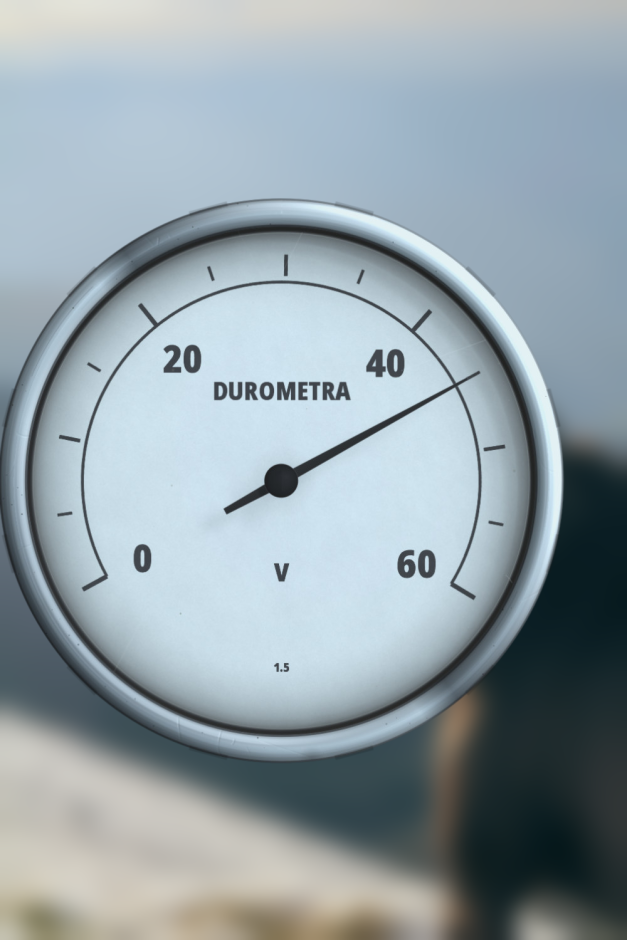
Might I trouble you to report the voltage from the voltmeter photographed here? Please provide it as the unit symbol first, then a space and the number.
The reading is V 45
